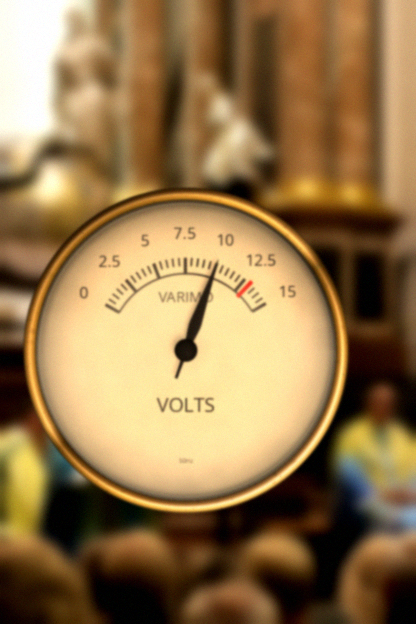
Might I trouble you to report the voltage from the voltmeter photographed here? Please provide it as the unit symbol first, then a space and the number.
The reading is V 10
